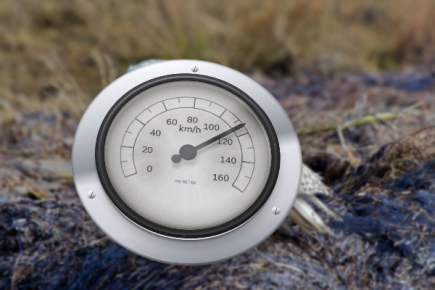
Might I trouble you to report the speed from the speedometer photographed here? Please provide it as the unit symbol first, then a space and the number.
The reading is km/h 115
